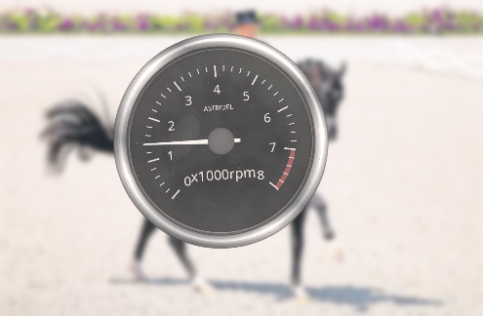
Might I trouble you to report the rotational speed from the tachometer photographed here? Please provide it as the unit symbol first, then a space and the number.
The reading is rpm 1400
